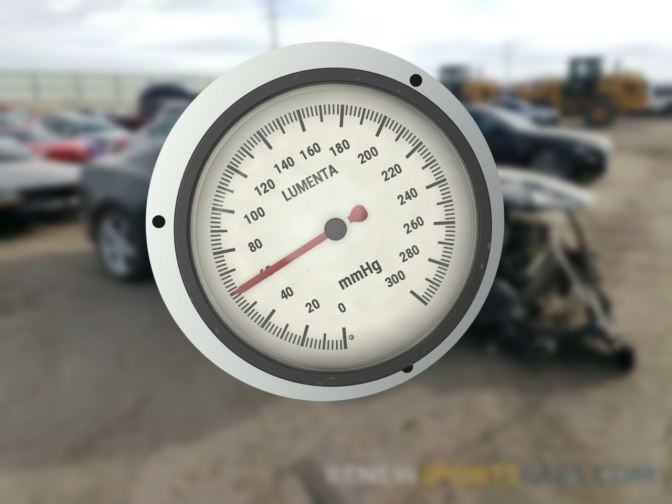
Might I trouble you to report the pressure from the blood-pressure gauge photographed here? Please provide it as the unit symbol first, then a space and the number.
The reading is mmHg 60
